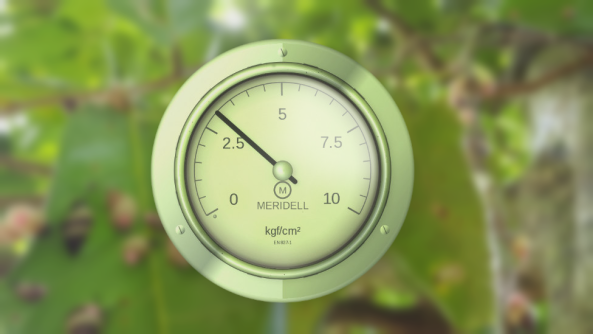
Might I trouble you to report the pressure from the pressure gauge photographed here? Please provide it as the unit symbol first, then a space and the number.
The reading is kg/cm² 3
